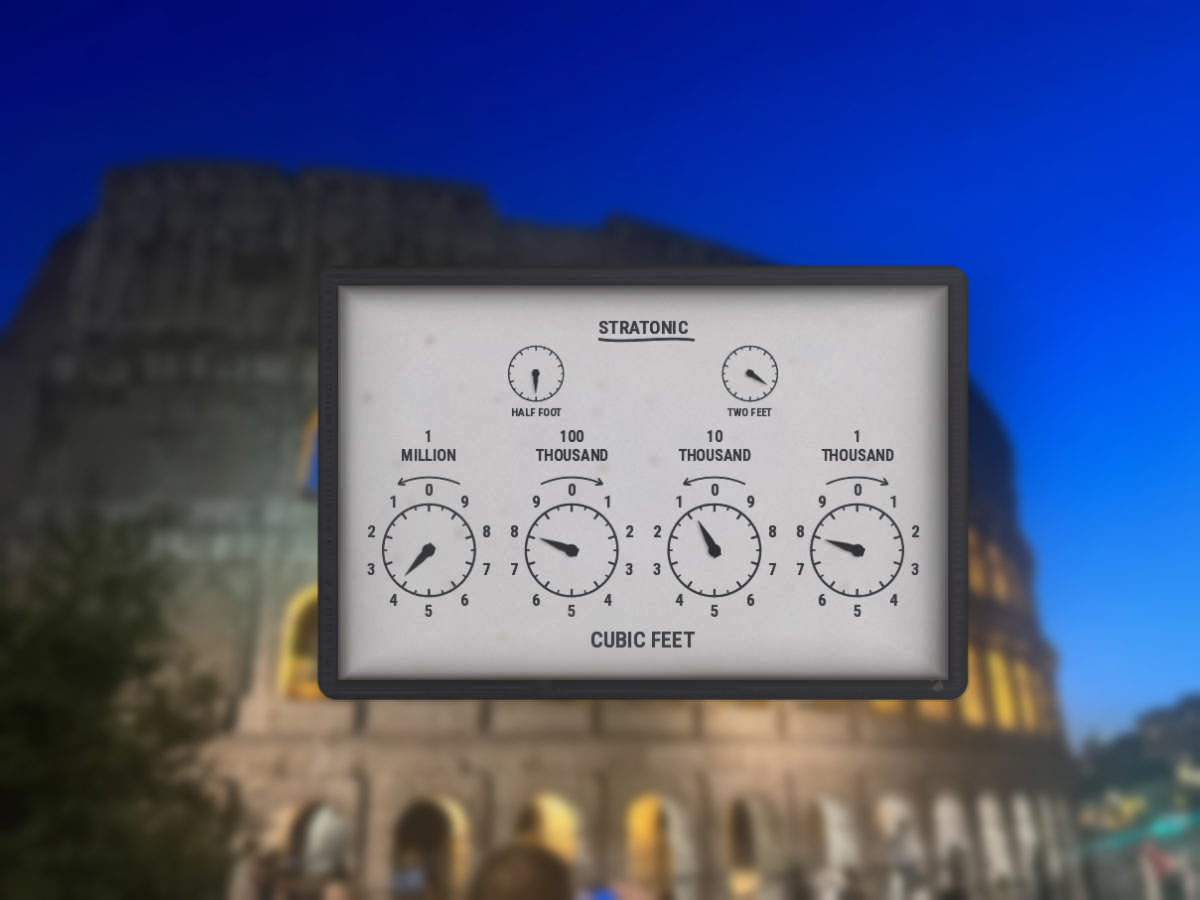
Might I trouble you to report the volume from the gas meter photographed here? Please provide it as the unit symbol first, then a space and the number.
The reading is ft³ 380800
